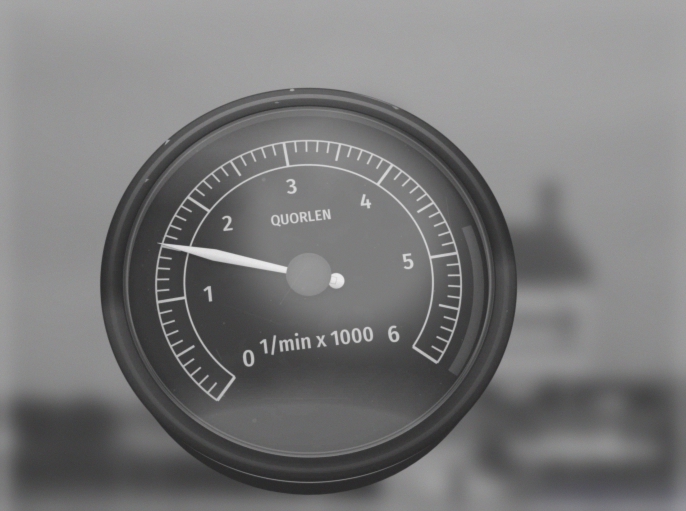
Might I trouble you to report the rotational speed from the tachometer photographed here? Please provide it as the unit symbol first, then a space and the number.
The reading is rpm 1500
